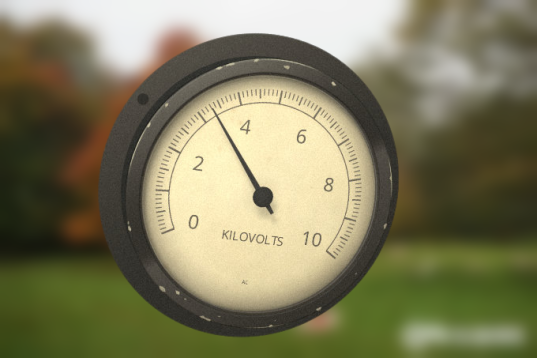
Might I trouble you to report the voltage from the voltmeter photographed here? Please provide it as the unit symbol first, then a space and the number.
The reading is kV 3.3
